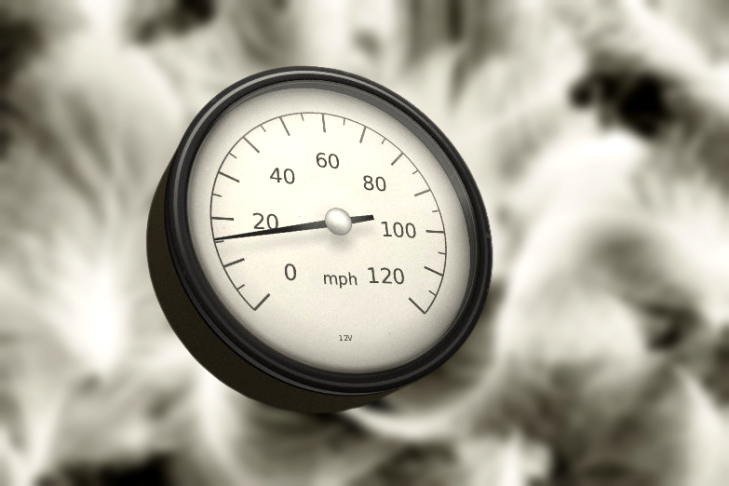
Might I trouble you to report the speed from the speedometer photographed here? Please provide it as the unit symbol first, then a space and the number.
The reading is mph 15
